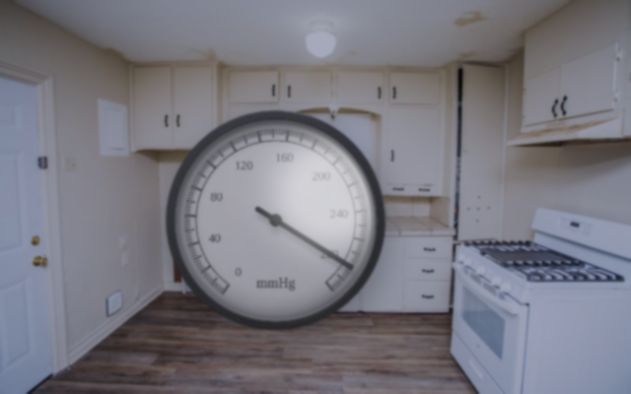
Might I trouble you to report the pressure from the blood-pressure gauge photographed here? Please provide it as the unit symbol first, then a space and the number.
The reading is mmHg 280
